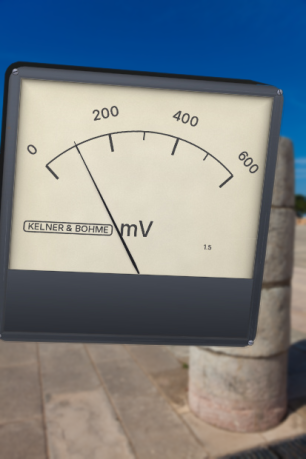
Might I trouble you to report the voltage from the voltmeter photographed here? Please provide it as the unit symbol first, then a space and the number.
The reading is mV 100
